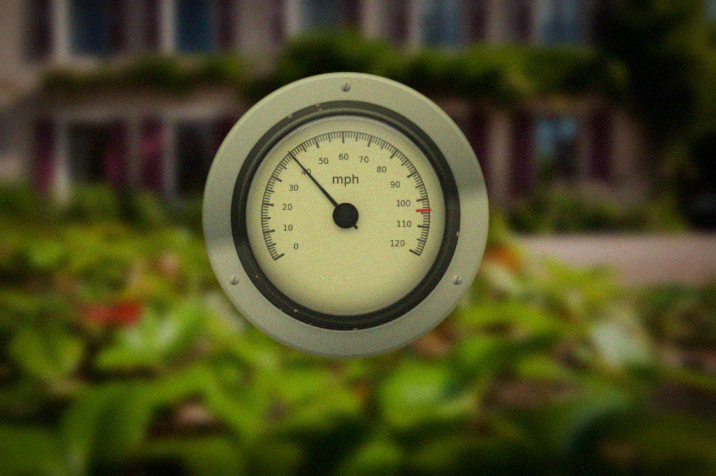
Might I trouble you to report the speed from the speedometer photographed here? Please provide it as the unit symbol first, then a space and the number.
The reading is mph 40
